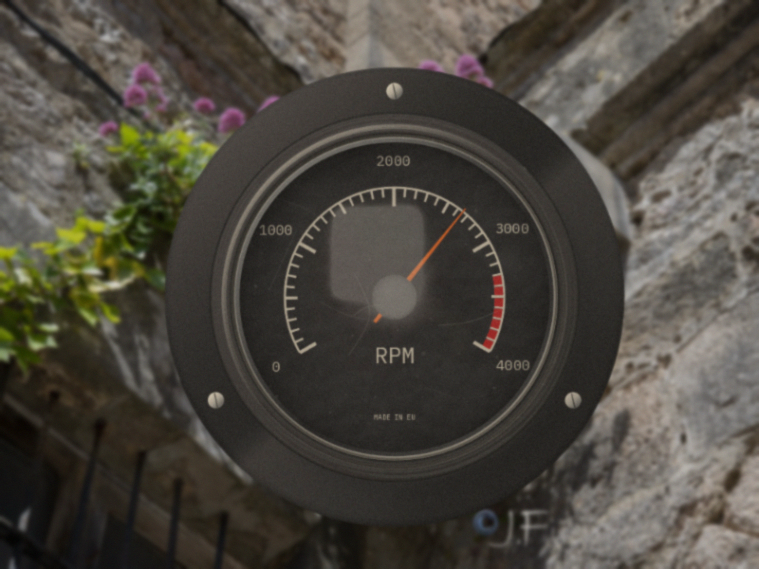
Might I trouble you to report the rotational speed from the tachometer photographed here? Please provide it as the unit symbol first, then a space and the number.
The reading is rpm 2650
